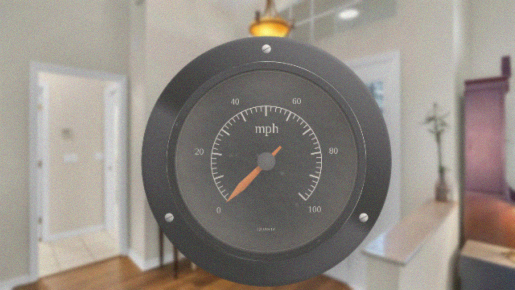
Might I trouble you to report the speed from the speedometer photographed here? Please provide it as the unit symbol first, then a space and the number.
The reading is mph 0
